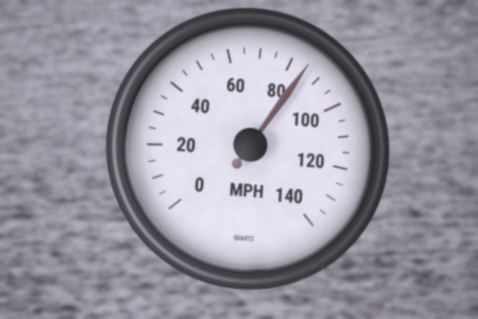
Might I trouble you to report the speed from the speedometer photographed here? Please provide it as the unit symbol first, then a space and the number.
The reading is mph 85
